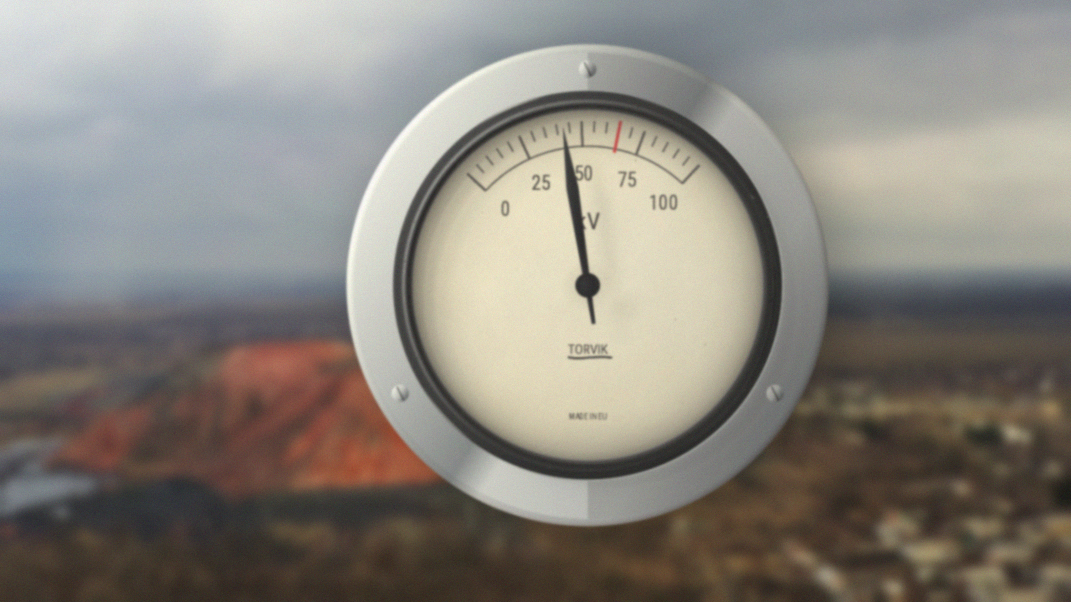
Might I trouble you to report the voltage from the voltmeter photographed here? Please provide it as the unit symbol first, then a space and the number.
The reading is kV 42.5
